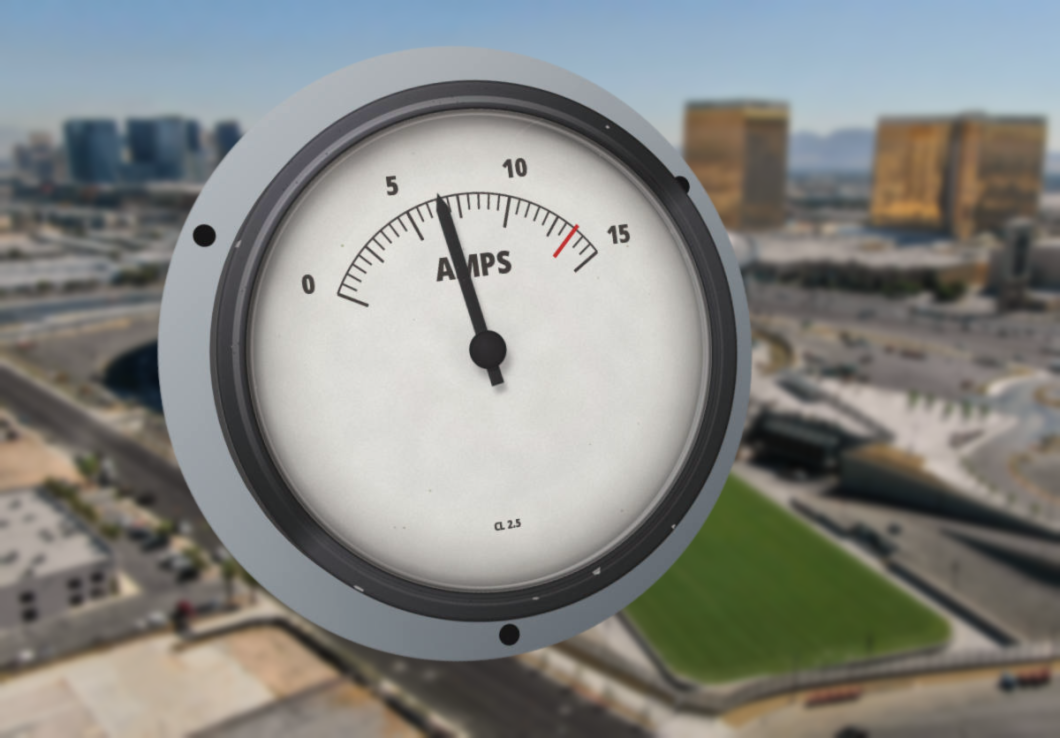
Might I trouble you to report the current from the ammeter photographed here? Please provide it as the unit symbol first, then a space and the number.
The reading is A 6.5
